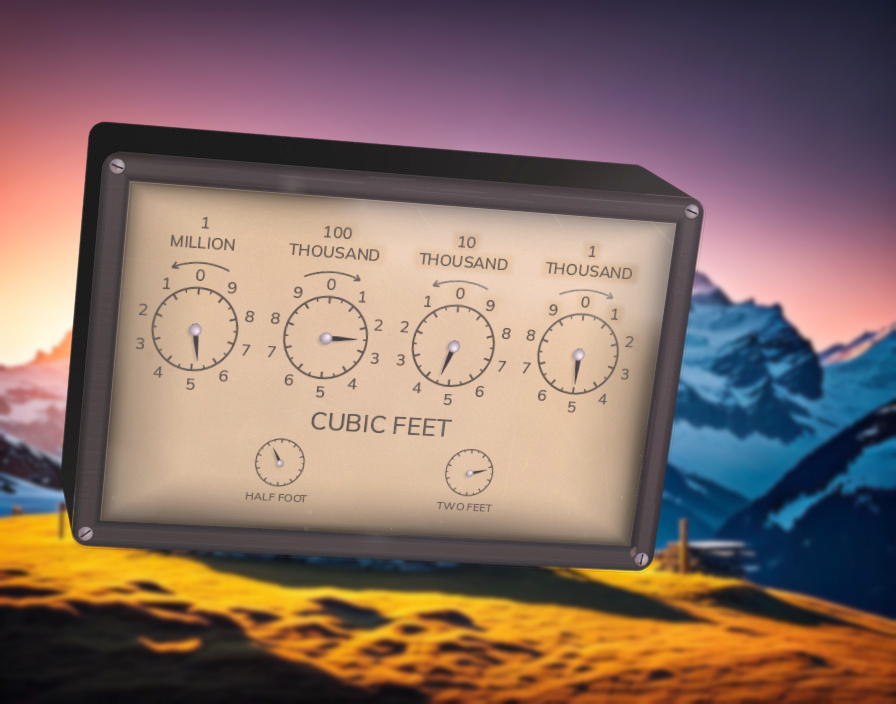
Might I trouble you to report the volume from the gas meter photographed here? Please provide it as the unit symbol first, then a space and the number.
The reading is ft³ 524500
